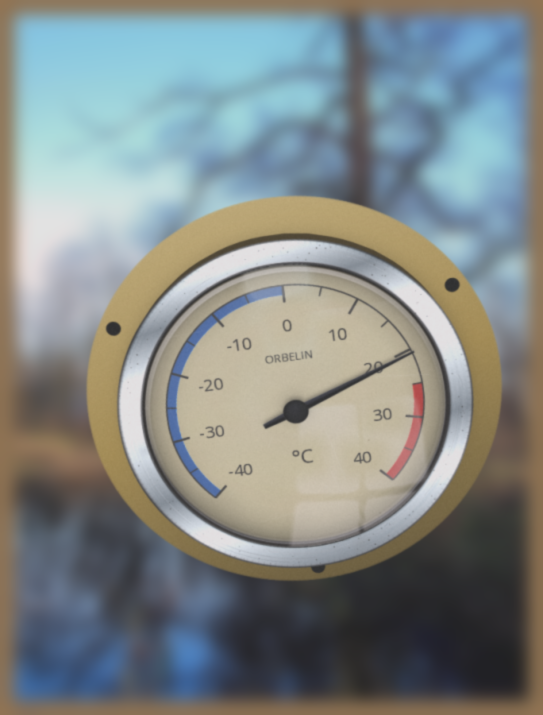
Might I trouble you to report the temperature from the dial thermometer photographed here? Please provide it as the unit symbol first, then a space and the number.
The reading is °C 20
